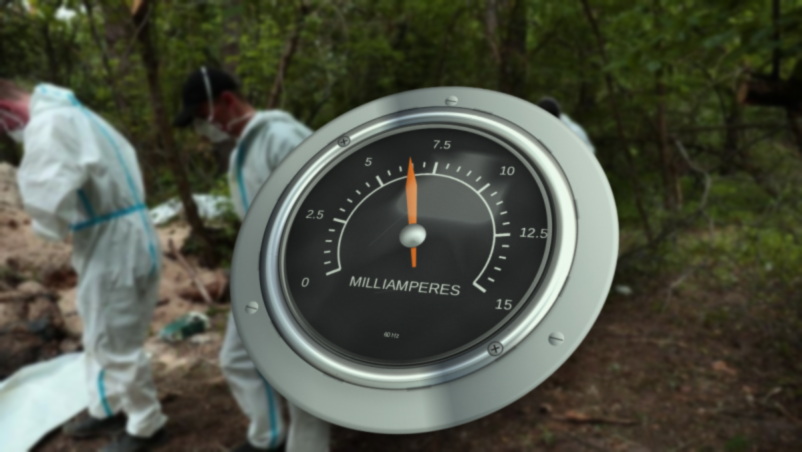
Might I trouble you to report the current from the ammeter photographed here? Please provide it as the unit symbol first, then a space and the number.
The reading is mA 6.5
